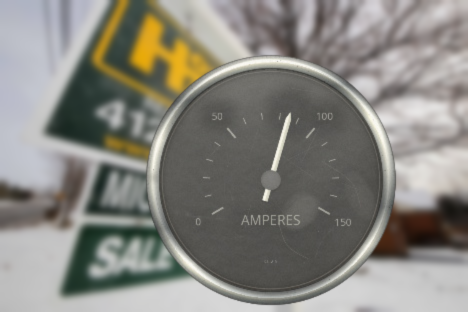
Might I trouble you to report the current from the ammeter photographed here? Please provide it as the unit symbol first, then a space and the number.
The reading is A 85
